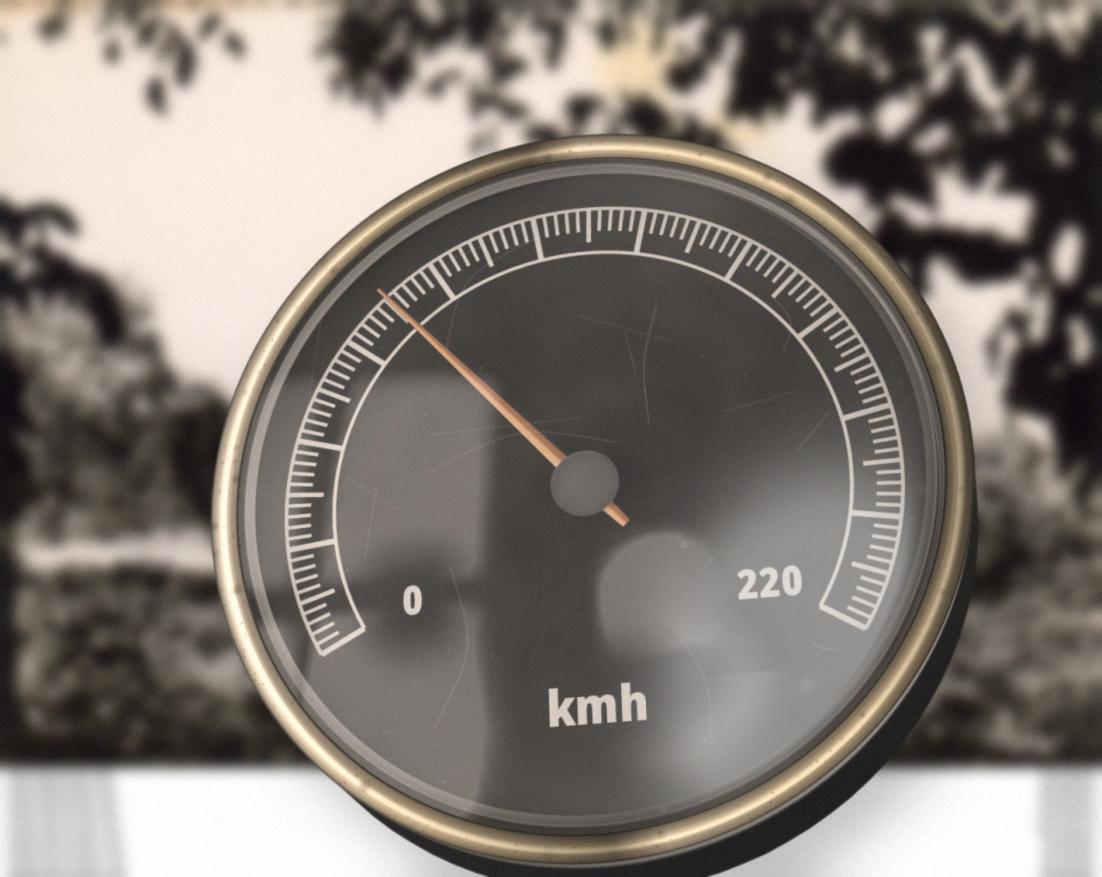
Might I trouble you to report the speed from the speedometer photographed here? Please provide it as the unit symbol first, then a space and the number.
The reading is km/h 70
